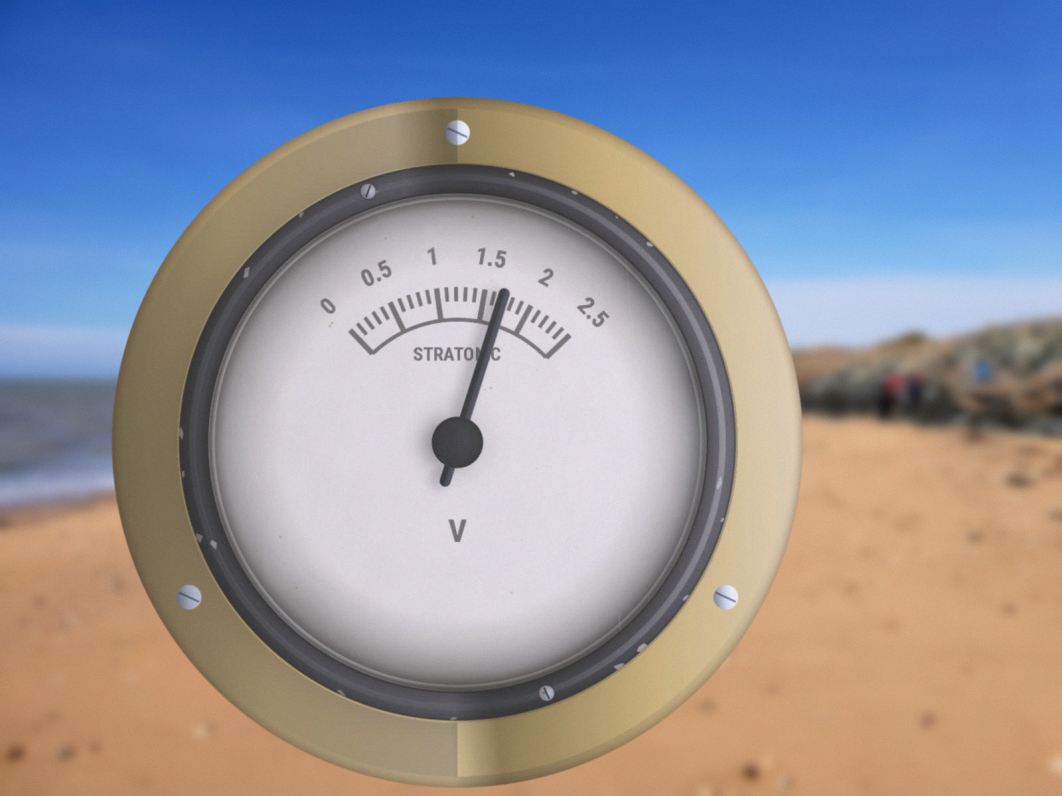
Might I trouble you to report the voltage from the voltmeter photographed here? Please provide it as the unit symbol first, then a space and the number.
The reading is V 1.7
